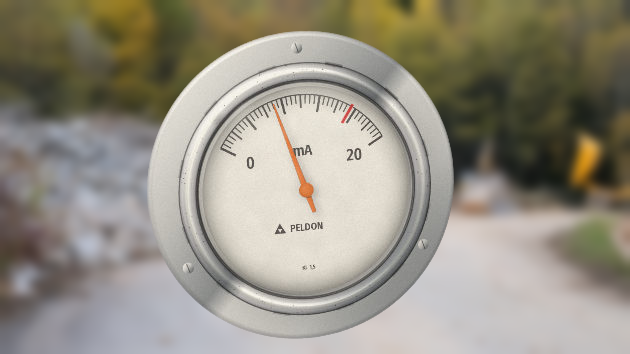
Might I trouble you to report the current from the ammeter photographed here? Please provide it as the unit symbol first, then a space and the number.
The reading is mA 7
